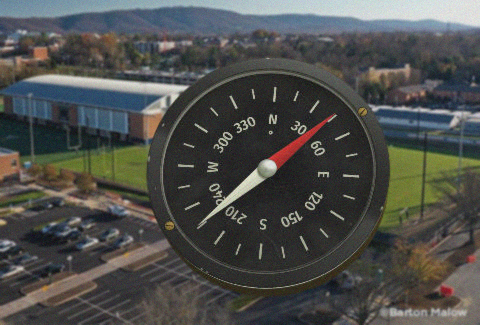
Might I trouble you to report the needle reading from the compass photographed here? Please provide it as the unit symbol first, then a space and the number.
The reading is ° 45
